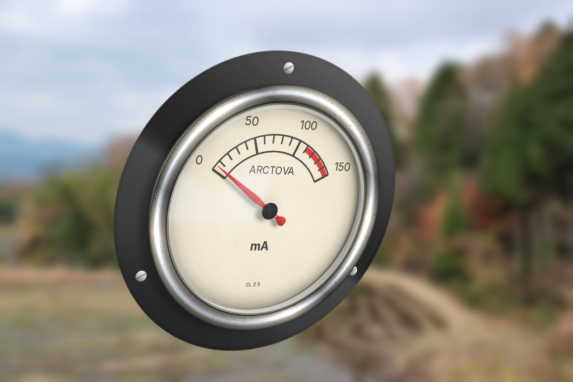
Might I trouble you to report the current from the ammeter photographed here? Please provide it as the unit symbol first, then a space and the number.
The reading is mA 5
